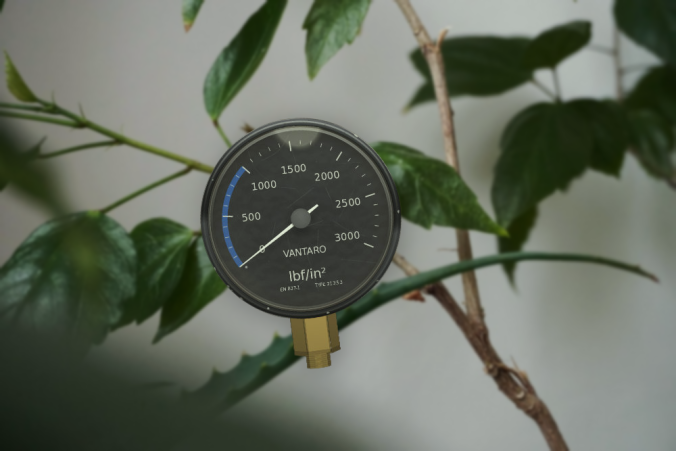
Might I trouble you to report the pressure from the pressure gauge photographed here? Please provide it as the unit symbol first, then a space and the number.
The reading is psi 0
